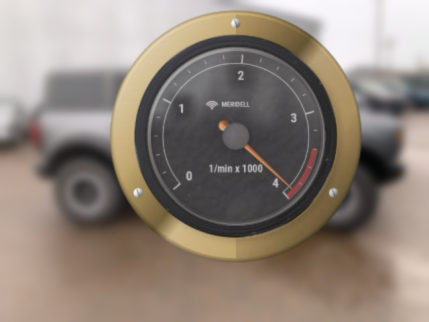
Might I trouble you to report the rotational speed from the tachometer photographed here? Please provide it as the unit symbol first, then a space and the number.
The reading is rpm 3900
